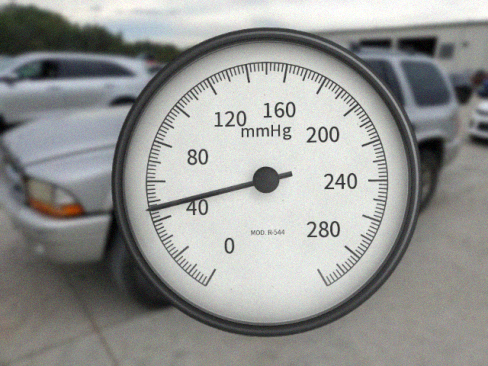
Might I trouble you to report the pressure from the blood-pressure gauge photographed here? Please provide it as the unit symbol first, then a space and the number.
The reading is mmHg 46
